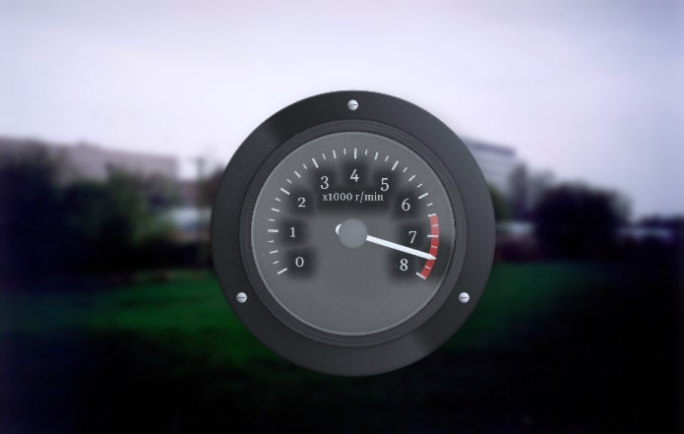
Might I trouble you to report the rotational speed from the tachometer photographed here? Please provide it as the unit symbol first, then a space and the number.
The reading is rpm 7500
